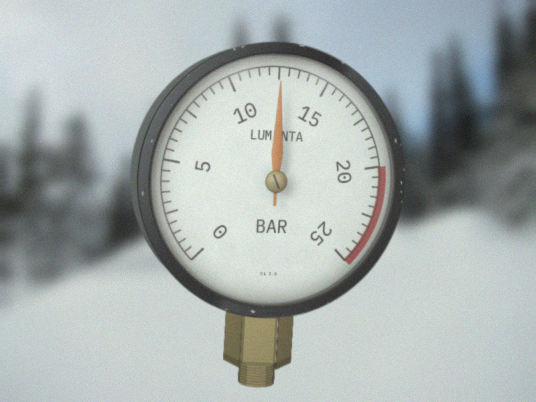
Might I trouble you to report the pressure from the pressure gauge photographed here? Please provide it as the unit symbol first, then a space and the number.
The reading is bar 12.5
